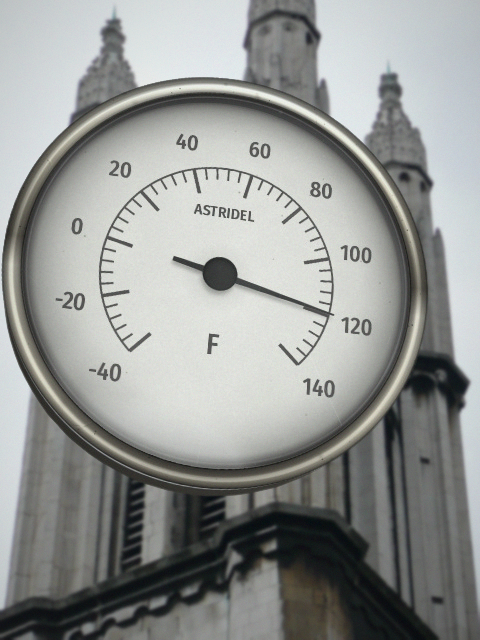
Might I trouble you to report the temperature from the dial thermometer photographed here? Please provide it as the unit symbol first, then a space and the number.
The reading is °F 120
